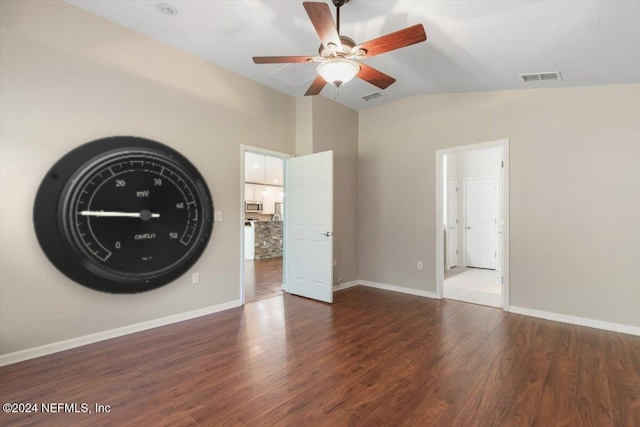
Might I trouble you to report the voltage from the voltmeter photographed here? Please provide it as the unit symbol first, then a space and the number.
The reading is mV 10
